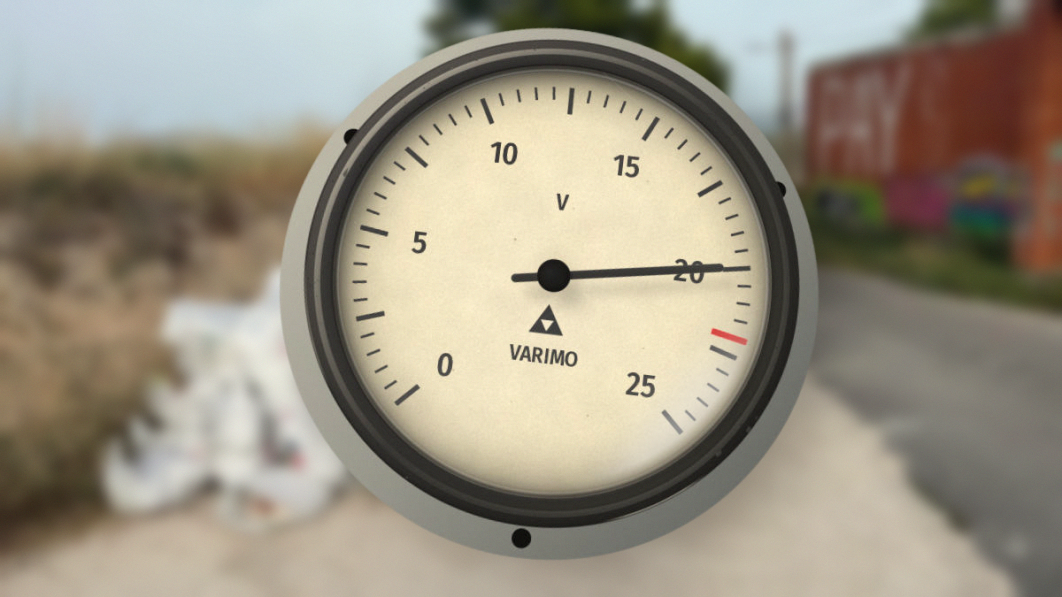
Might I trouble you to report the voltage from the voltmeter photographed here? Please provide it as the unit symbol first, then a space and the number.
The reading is V 20
